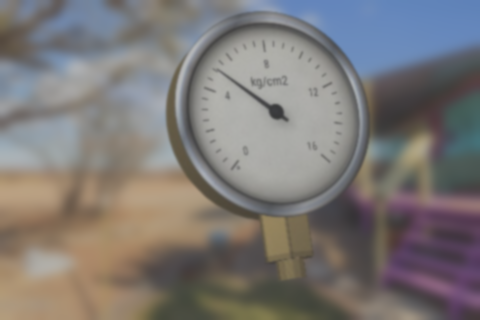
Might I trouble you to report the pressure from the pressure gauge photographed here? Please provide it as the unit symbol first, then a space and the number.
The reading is kg/cm² 5
